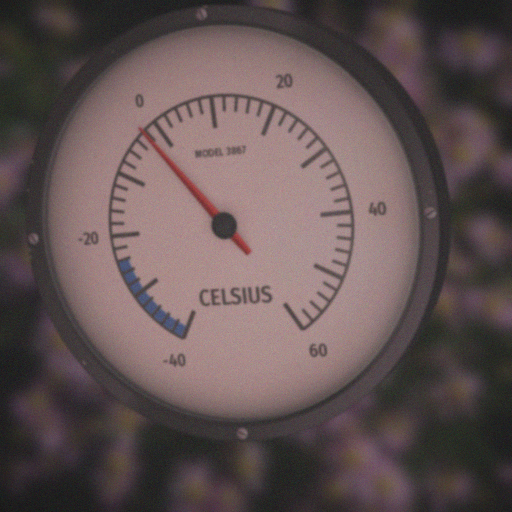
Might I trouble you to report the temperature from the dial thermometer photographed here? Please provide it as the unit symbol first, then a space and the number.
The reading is °C -2
